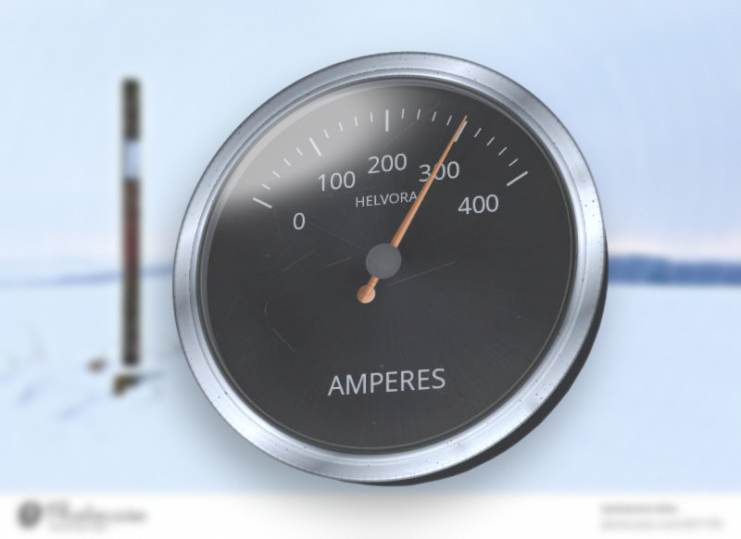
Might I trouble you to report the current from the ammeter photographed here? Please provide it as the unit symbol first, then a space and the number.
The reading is A 300
